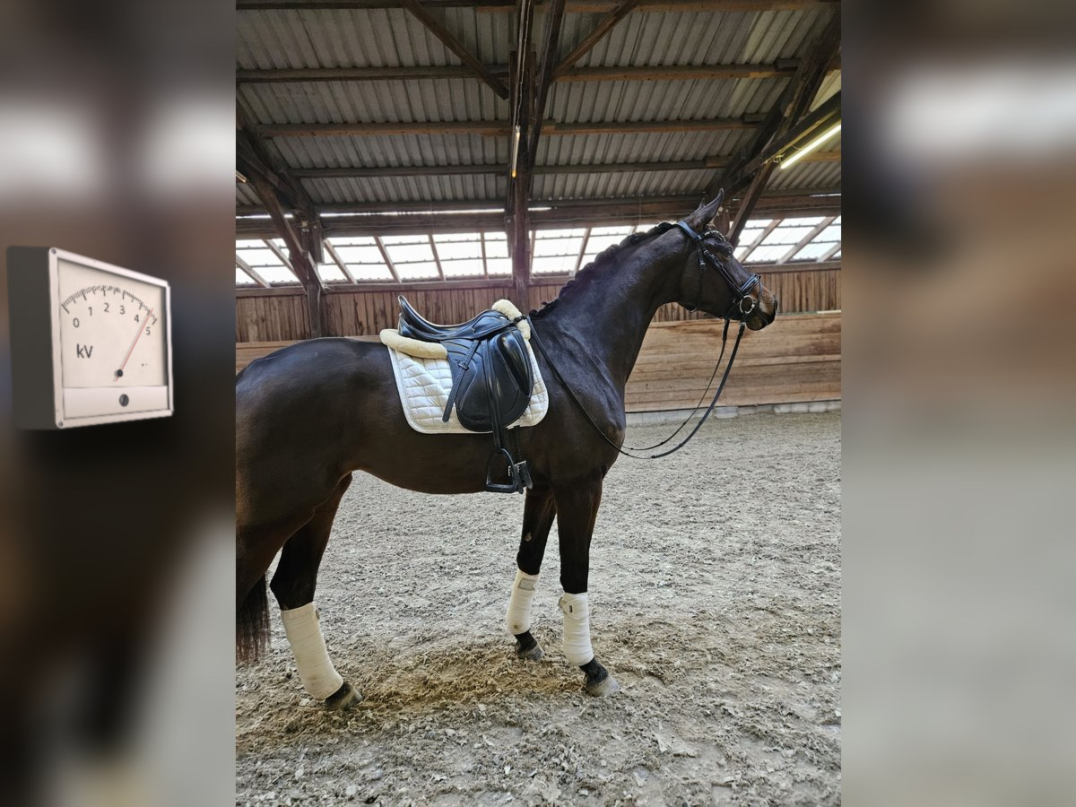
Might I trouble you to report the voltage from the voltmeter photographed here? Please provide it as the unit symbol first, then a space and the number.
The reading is kV 4.5
